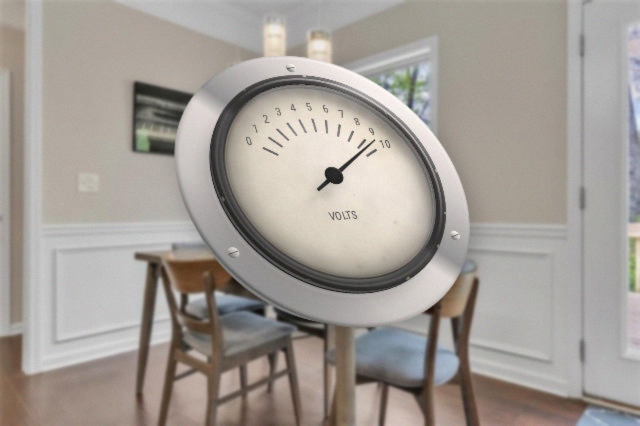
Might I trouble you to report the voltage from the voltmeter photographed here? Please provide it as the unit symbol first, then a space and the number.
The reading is V 9.5
